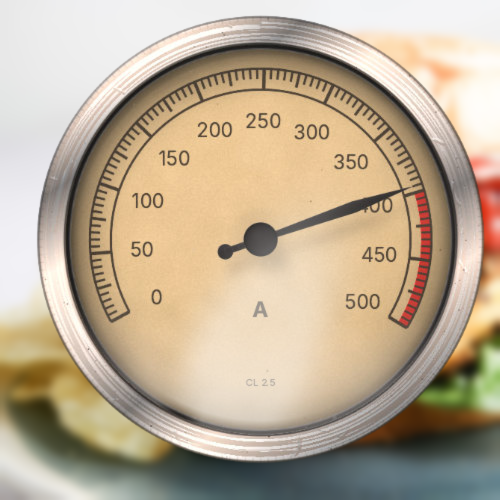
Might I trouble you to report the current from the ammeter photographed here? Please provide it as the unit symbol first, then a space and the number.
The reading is A 395
